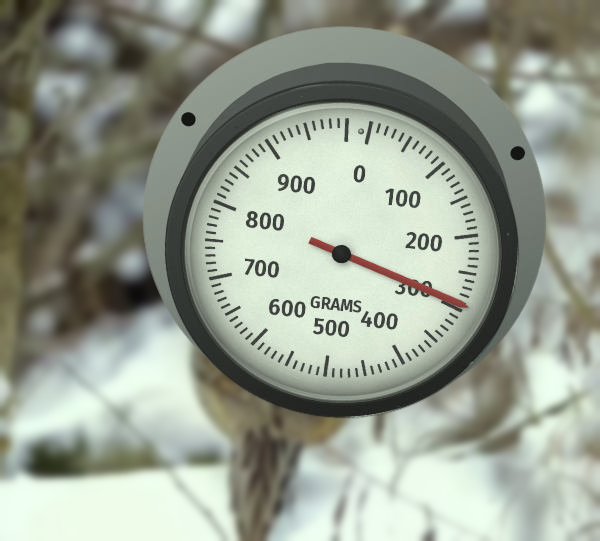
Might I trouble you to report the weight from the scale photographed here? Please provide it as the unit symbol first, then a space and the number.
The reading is g 290
